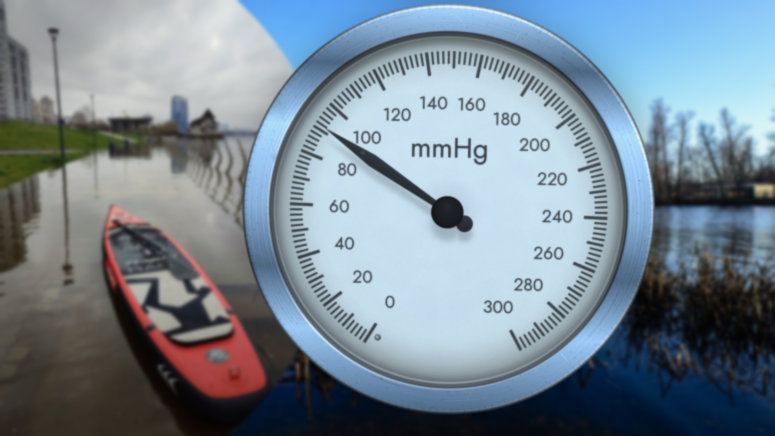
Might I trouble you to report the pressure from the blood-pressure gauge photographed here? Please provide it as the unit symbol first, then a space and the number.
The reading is mmHg 92
